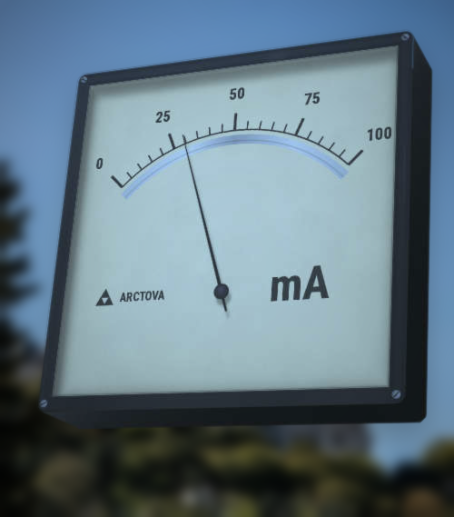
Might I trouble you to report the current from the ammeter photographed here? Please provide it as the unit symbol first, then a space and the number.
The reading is mA 30
